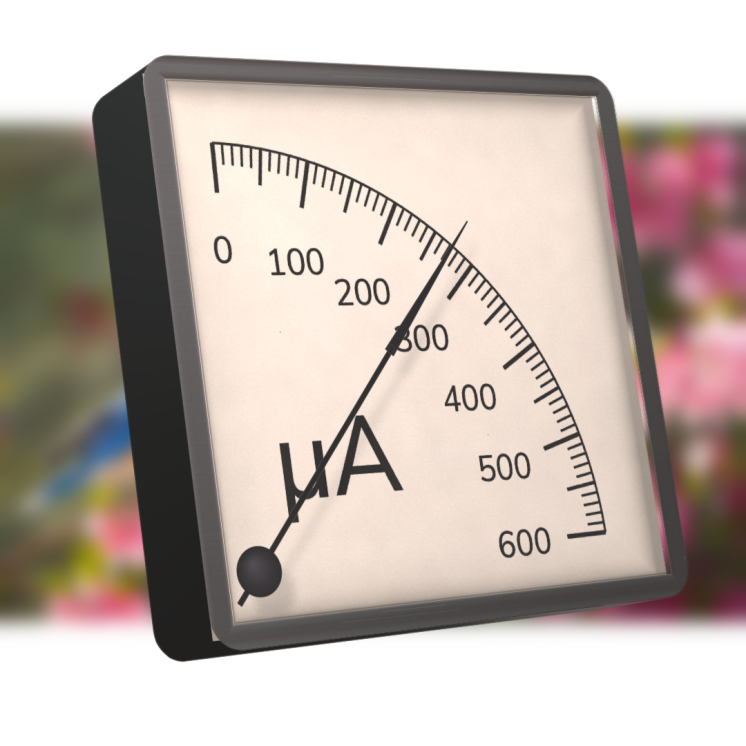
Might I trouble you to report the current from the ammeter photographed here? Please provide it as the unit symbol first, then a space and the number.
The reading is µA 270
